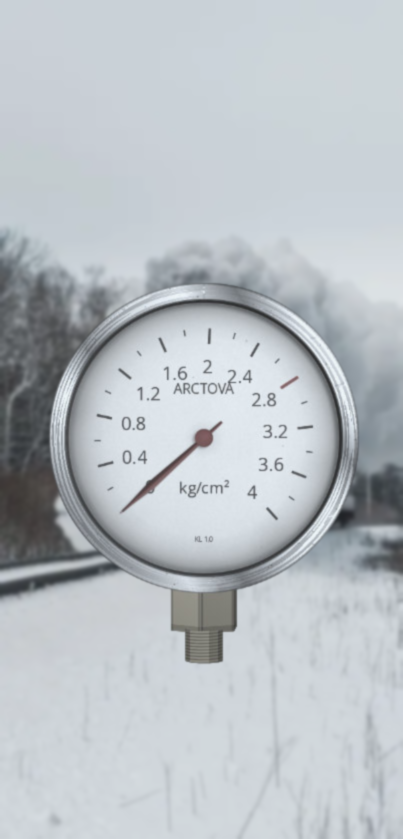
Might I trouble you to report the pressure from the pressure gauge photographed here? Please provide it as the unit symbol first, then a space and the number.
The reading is kg/cm² 0
